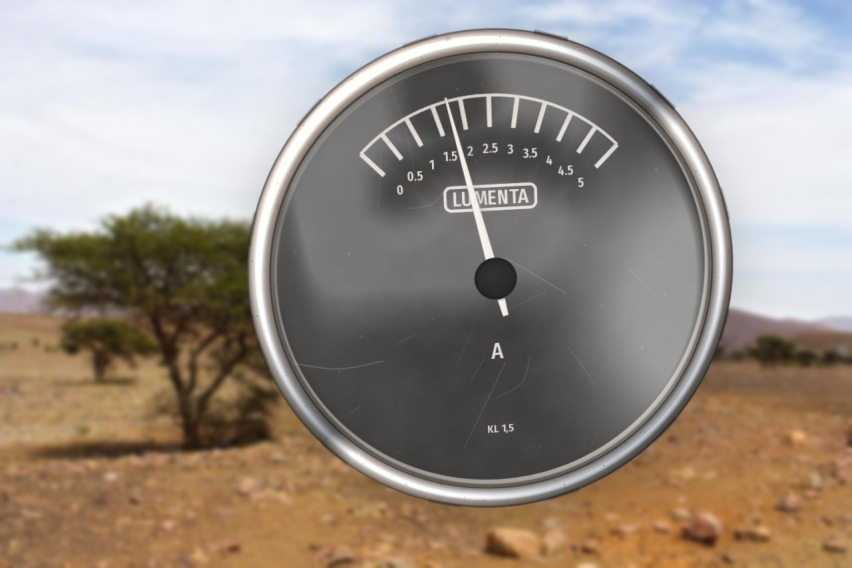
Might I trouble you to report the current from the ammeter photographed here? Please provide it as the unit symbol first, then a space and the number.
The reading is A 1.75
